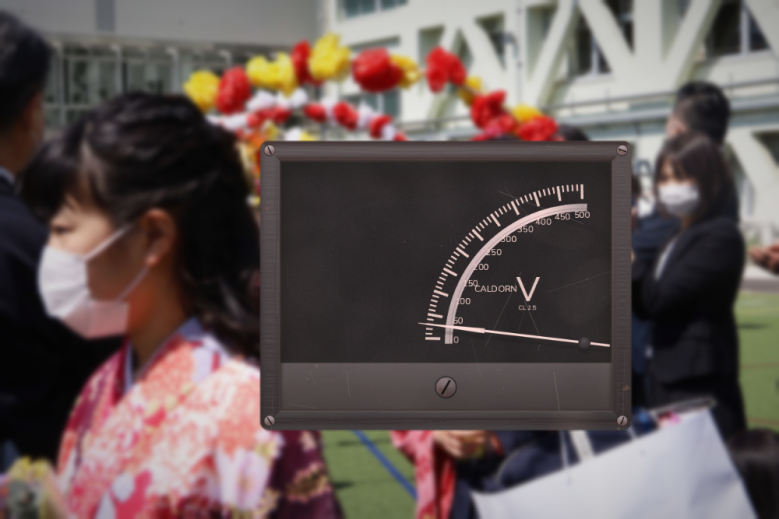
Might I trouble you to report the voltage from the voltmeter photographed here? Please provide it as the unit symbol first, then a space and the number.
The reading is V 30
